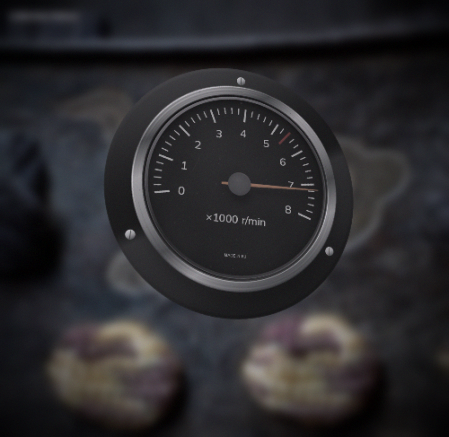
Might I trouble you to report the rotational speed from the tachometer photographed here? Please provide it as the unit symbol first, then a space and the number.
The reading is rpm 7200
